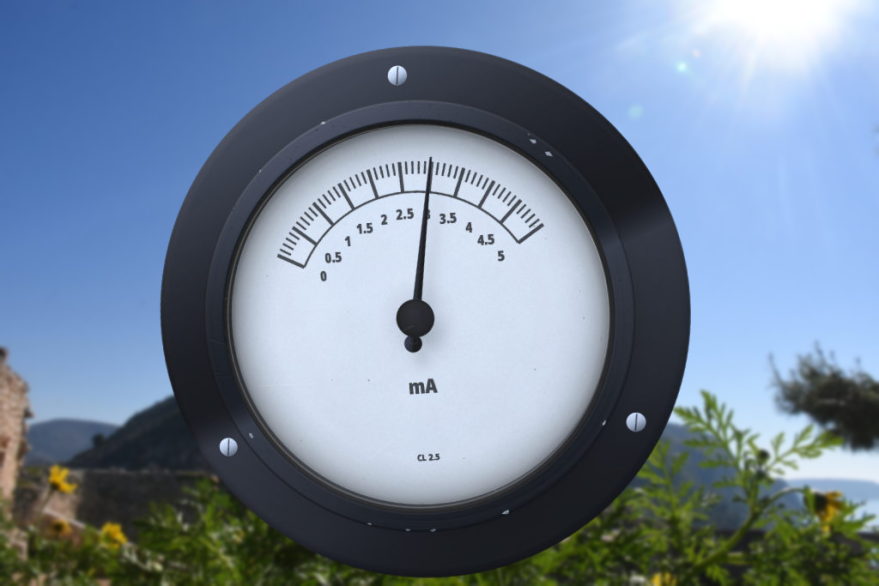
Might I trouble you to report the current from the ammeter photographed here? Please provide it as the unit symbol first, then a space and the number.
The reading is mA 3
